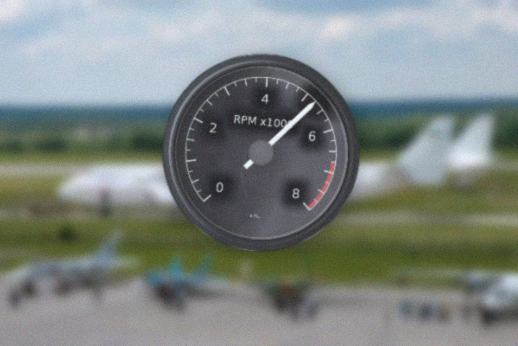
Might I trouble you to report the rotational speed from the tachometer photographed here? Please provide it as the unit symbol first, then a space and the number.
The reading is rpm 5250
